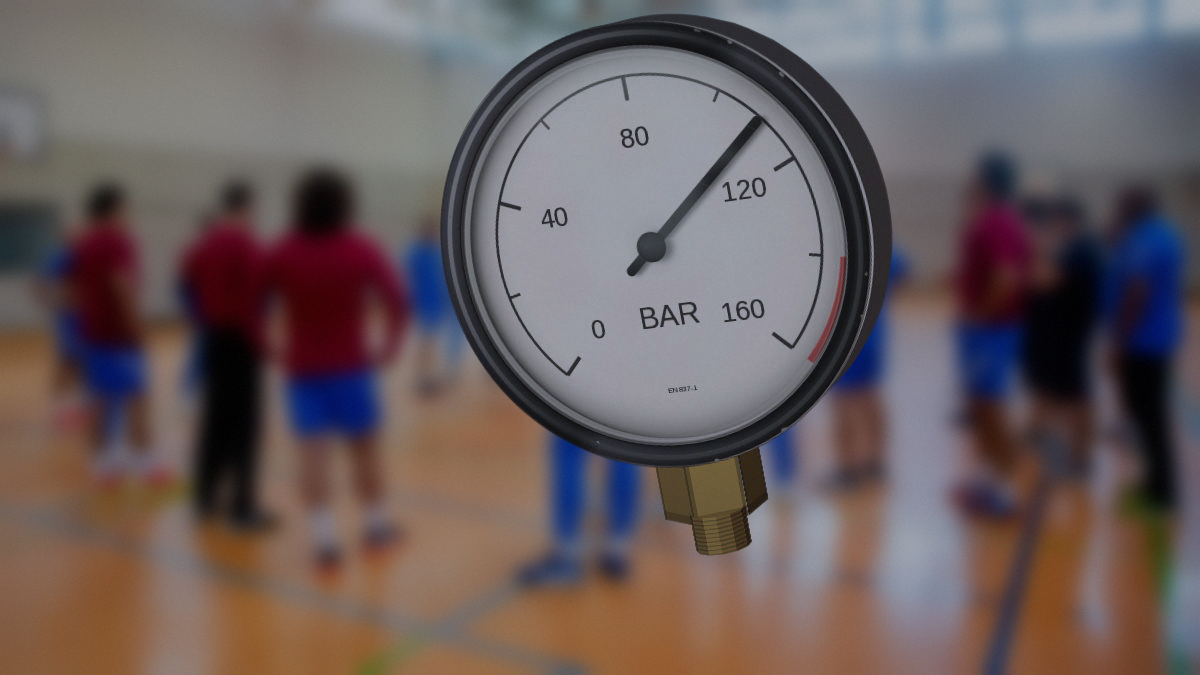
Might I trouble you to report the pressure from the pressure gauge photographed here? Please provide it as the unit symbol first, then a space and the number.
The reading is bar 110
